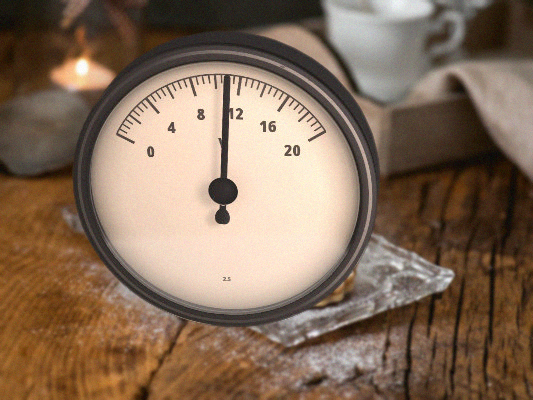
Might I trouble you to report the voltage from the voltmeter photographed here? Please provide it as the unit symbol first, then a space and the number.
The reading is V 11
